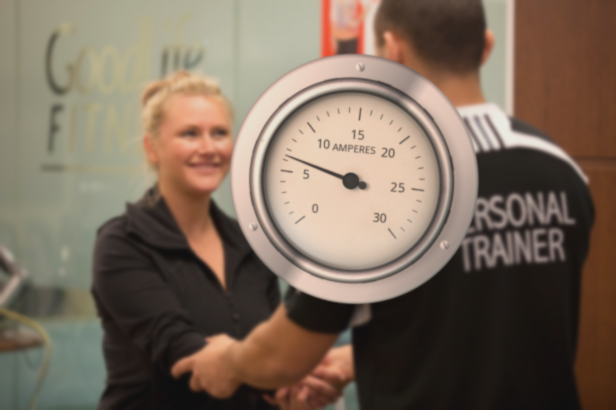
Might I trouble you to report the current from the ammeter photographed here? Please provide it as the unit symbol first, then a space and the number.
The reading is A 6.5
